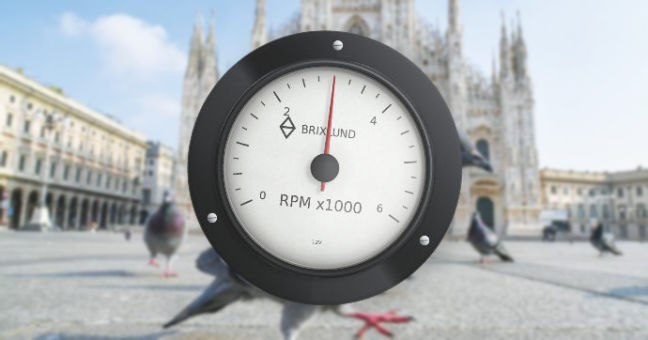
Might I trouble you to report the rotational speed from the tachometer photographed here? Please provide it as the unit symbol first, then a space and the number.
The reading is rpm 3000
